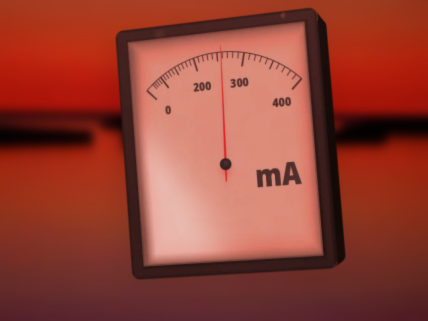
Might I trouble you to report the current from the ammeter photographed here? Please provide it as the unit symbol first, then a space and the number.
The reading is mA 260
